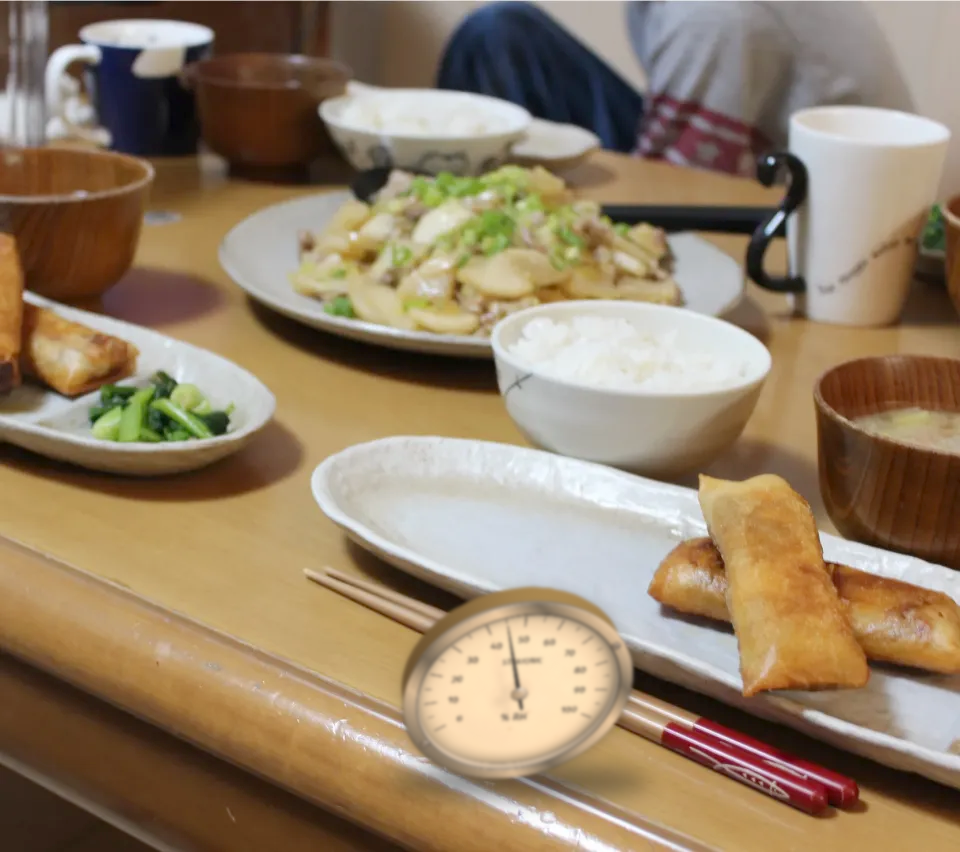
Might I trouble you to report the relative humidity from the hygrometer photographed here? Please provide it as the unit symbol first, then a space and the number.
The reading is % 45
